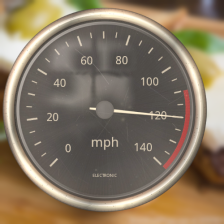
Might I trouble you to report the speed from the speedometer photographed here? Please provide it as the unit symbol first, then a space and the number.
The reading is mph 120
